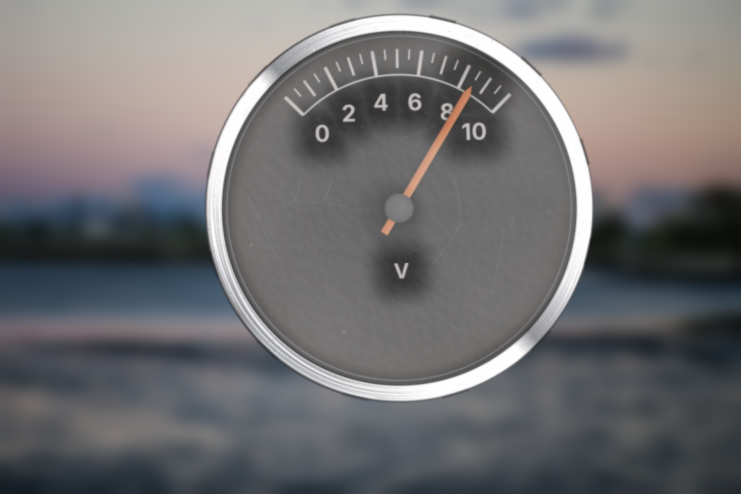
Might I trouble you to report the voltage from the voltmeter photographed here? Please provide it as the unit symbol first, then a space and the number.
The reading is V 8.5
